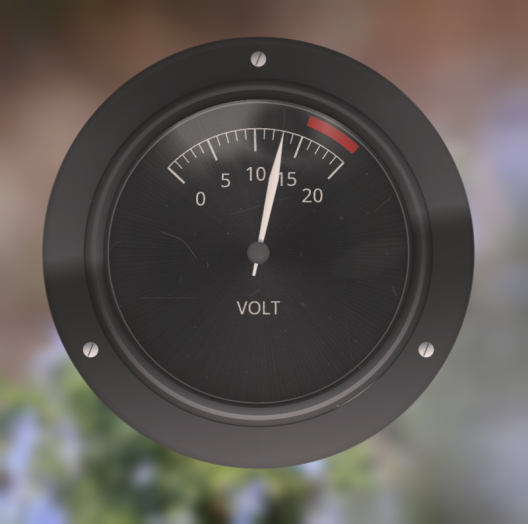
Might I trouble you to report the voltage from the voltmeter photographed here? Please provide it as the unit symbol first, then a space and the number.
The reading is V 13
